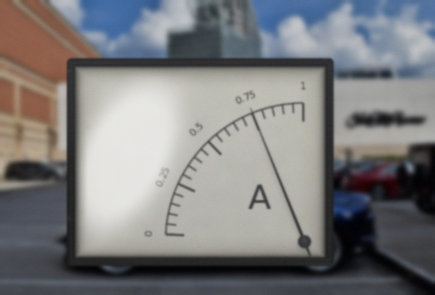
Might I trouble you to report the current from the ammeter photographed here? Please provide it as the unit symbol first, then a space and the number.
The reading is A 0.75
